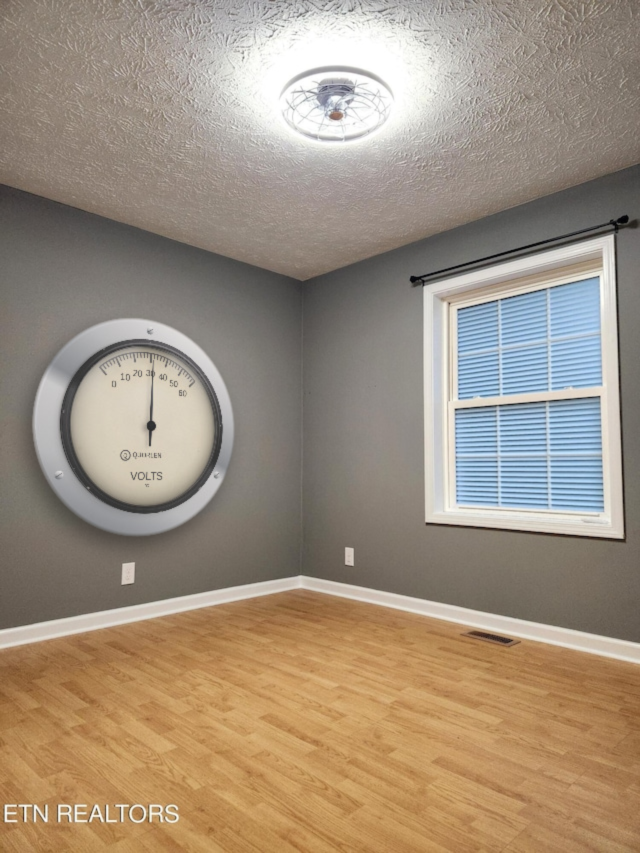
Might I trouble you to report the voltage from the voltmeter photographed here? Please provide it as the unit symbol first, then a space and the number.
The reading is V 30
